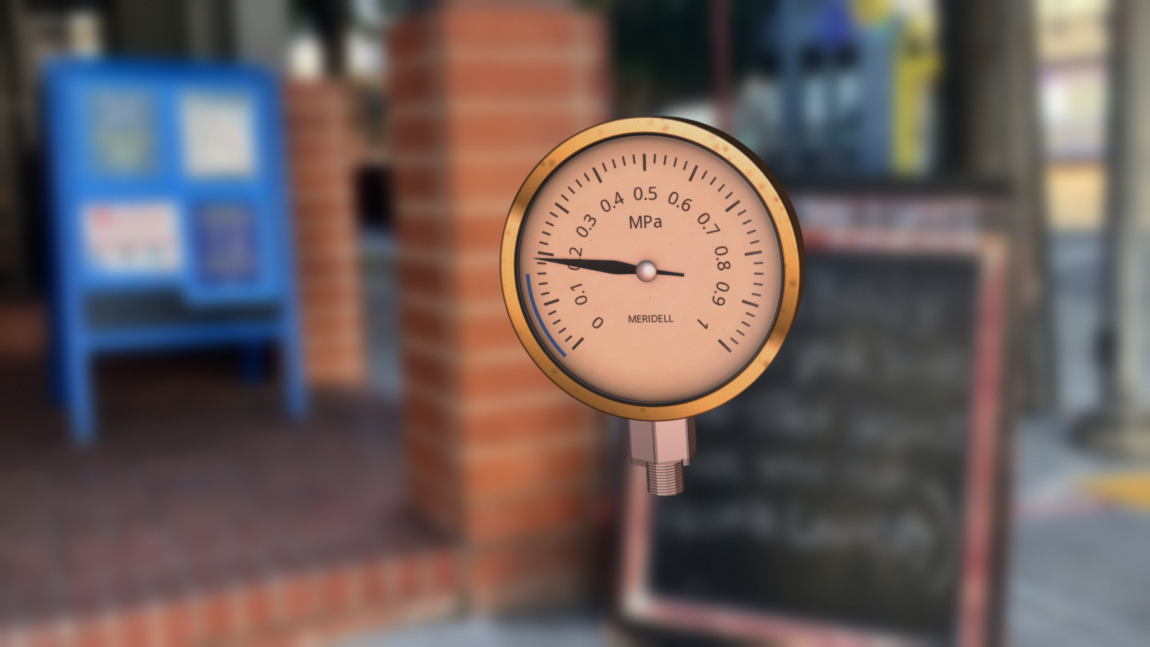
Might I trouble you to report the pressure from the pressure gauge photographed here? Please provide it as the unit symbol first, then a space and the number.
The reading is MPa 0.19
